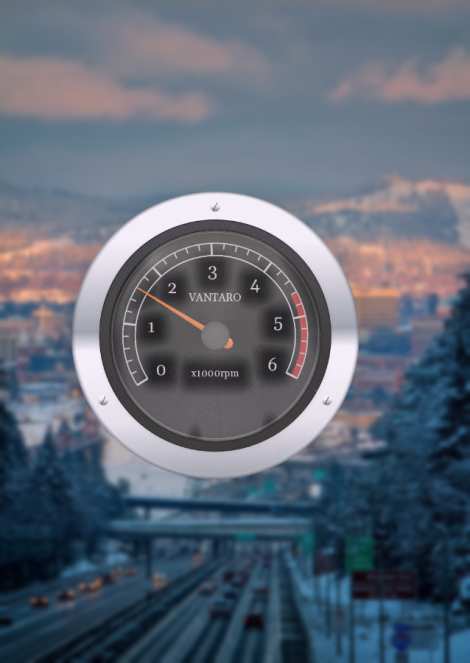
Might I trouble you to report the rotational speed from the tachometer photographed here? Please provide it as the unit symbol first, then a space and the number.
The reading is rpm 1600
